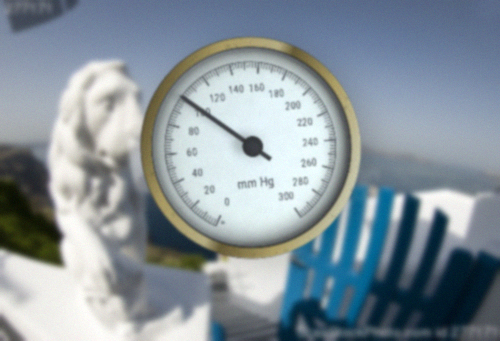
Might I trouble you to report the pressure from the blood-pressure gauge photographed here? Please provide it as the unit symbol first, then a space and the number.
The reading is mmHg 100
